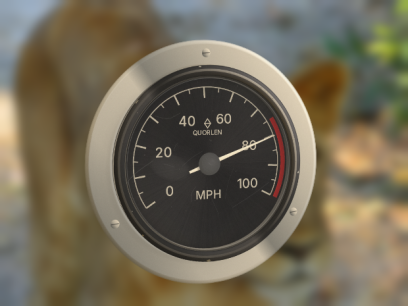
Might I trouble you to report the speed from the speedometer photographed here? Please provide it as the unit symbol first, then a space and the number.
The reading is mph 80
